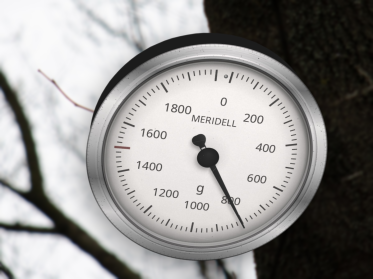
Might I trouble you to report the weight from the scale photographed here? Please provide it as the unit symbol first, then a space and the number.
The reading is g 800
